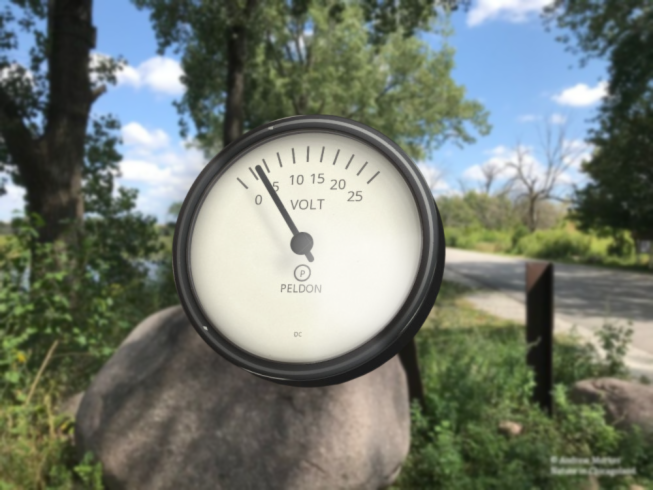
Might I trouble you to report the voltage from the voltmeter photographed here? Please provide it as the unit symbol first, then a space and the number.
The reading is V 3.75
